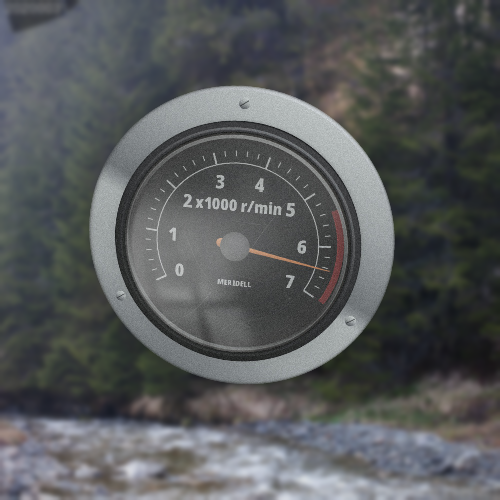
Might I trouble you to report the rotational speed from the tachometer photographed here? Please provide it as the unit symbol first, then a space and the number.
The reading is rpm 6400
